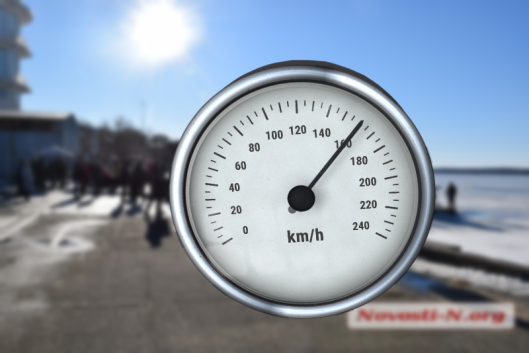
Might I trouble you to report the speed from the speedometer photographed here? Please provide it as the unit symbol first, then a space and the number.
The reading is km/h 160
